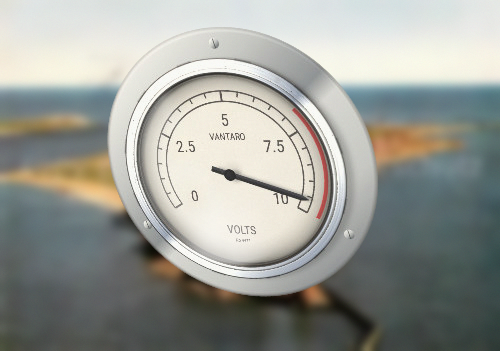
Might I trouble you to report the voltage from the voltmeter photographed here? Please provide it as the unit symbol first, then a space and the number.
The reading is V 9.5
